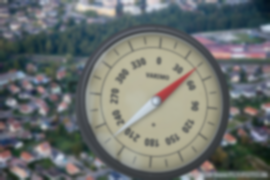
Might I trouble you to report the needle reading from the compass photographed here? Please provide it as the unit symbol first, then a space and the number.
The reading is ° 45
